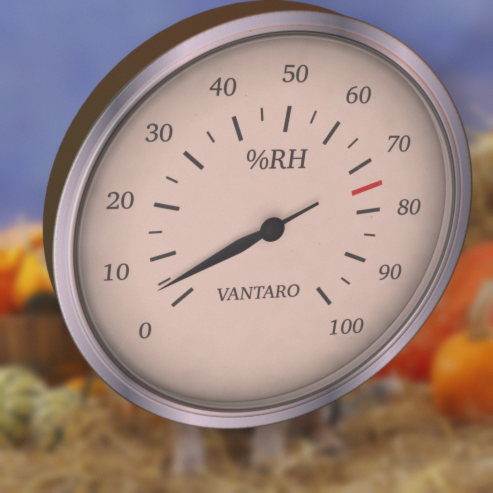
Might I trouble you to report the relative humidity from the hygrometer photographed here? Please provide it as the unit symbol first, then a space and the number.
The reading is % 5
